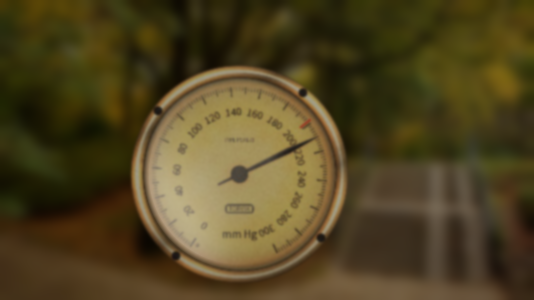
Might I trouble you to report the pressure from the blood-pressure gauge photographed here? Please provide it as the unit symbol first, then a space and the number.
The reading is mmHg 210
